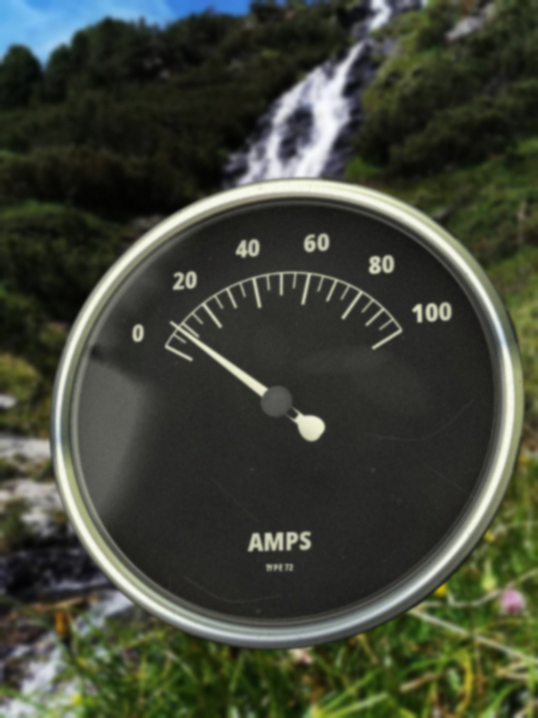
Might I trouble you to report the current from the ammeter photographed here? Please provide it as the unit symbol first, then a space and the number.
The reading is A 7.5
